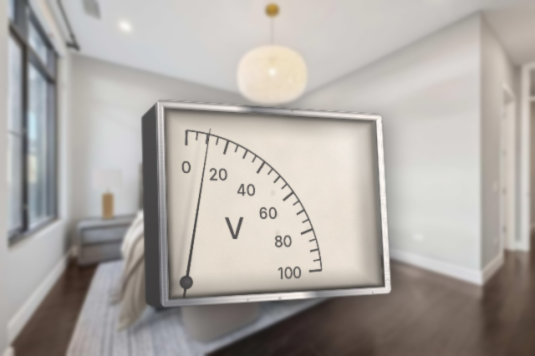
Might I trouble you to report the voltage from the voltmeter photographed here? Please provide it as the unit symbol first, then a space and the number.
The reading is V 10
